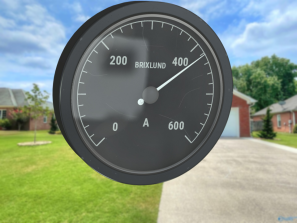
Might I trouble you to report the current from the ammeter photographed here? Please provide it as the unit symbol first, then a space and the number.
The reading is A 420
